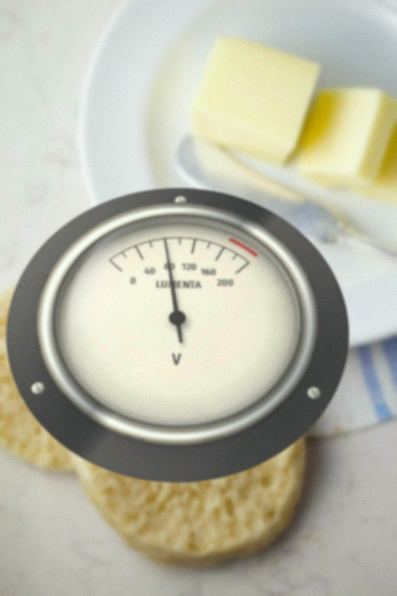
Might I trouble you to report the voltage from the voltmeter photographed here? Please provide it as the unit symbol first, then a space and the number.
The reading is V 80
